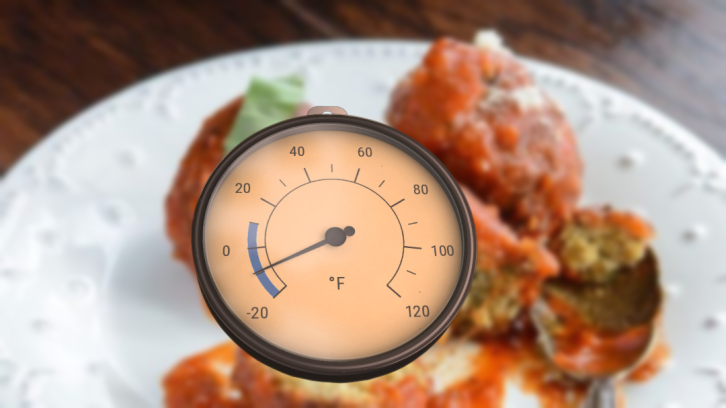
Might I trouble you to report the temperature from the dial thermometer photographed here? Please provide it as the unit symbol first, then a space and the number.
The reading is °F -10
